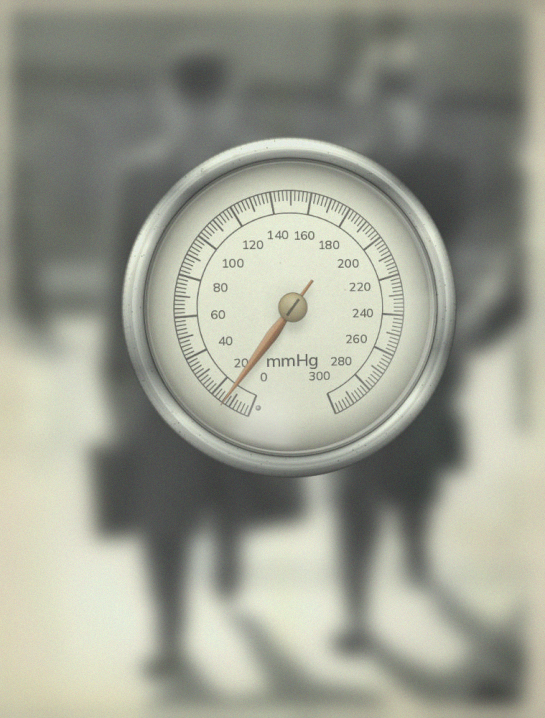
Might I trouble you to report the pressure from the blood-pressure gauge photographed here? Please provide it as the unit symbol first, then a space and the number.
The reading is mmHg 14
